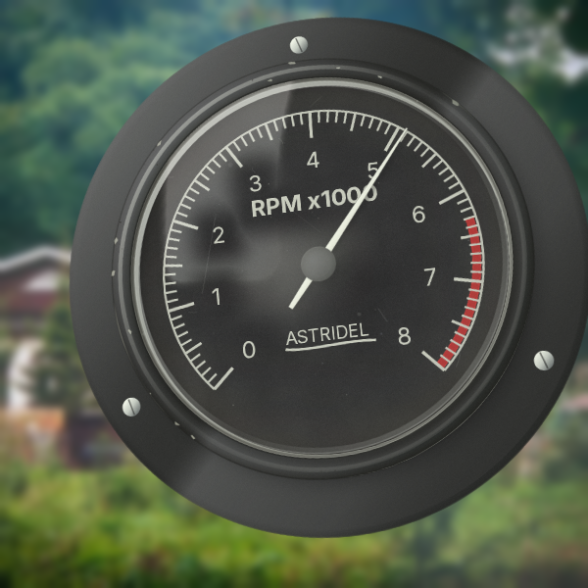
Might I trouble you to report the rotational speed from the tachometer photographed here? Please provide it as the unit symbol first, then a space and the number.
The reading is rpm 5100
